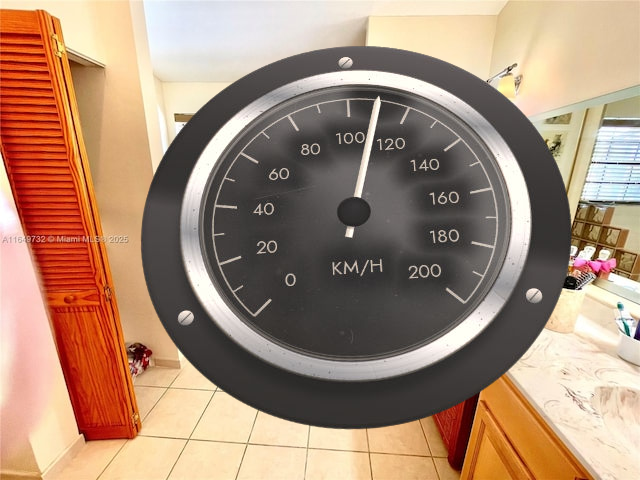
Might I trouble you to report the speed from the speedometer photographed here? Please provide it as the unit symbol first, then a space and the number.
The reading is km/h 110
